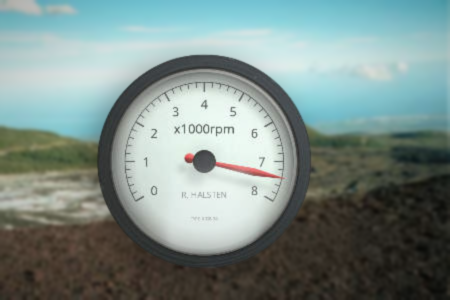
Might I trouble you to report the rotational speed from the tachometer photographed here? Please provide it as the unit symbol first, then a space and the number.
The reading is rpm 7400
